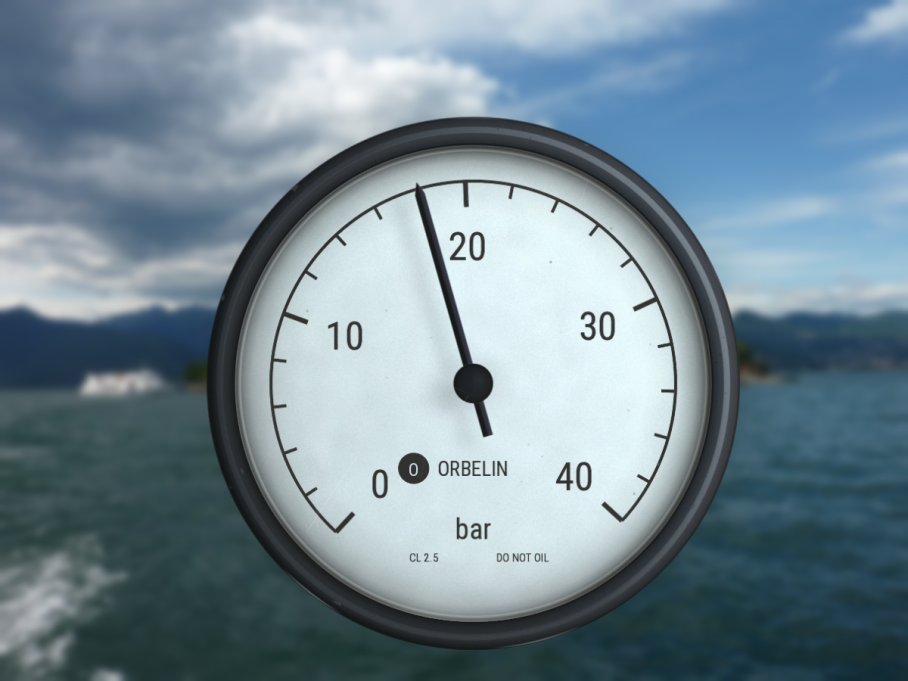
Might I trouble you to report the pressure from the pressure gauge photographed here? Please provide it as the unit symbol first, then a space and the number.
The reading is bar 18
